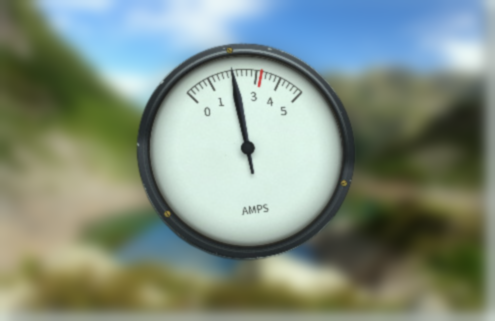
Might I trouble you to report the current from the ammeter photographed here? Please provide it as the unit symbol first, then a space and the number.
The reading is A 2
